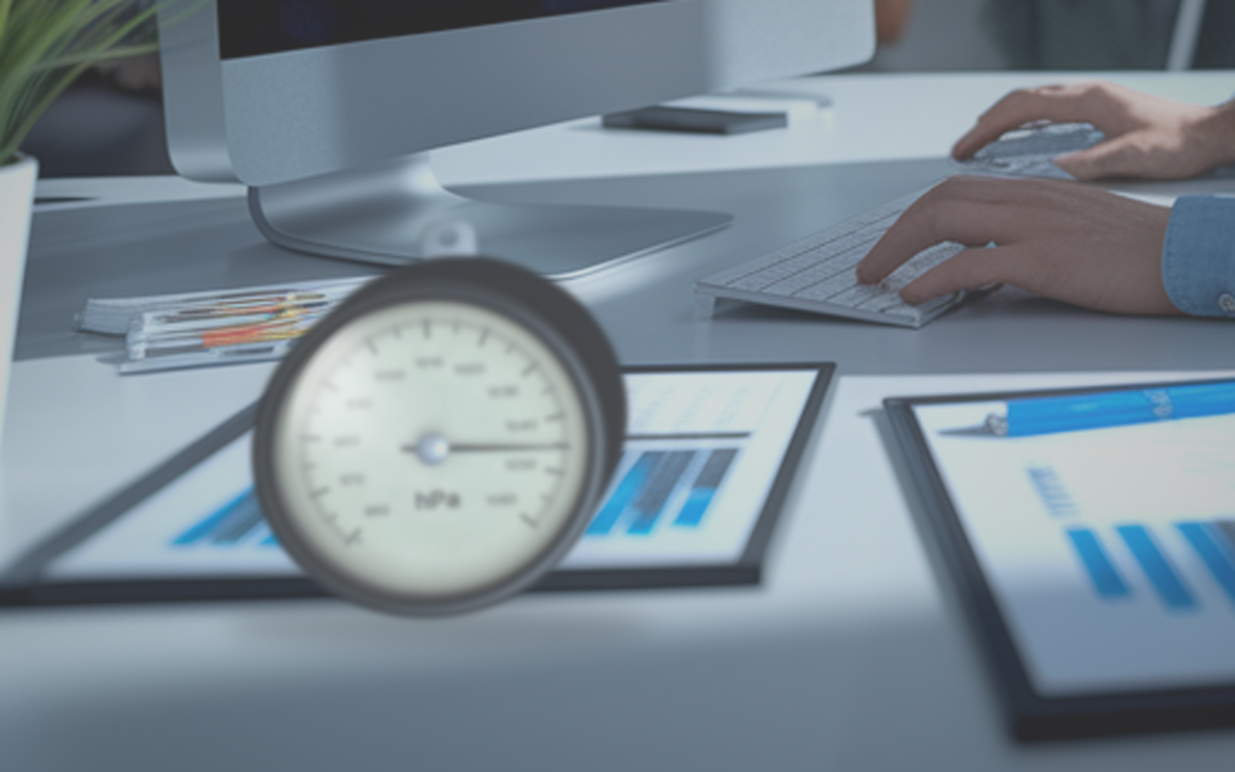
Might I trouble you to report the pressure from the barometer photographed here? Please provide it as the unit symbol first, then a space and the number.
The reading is hPa 1045
